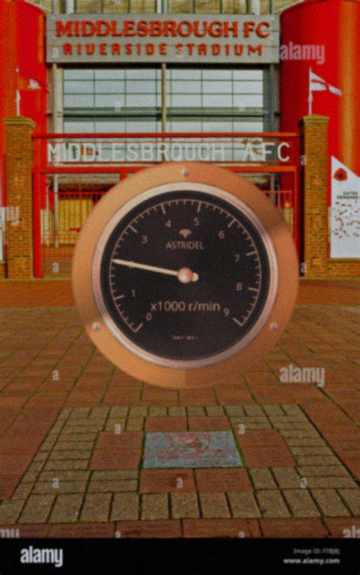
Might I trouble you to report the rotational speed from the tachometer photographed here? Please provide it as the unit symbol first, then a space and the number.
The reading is rpm 2000
